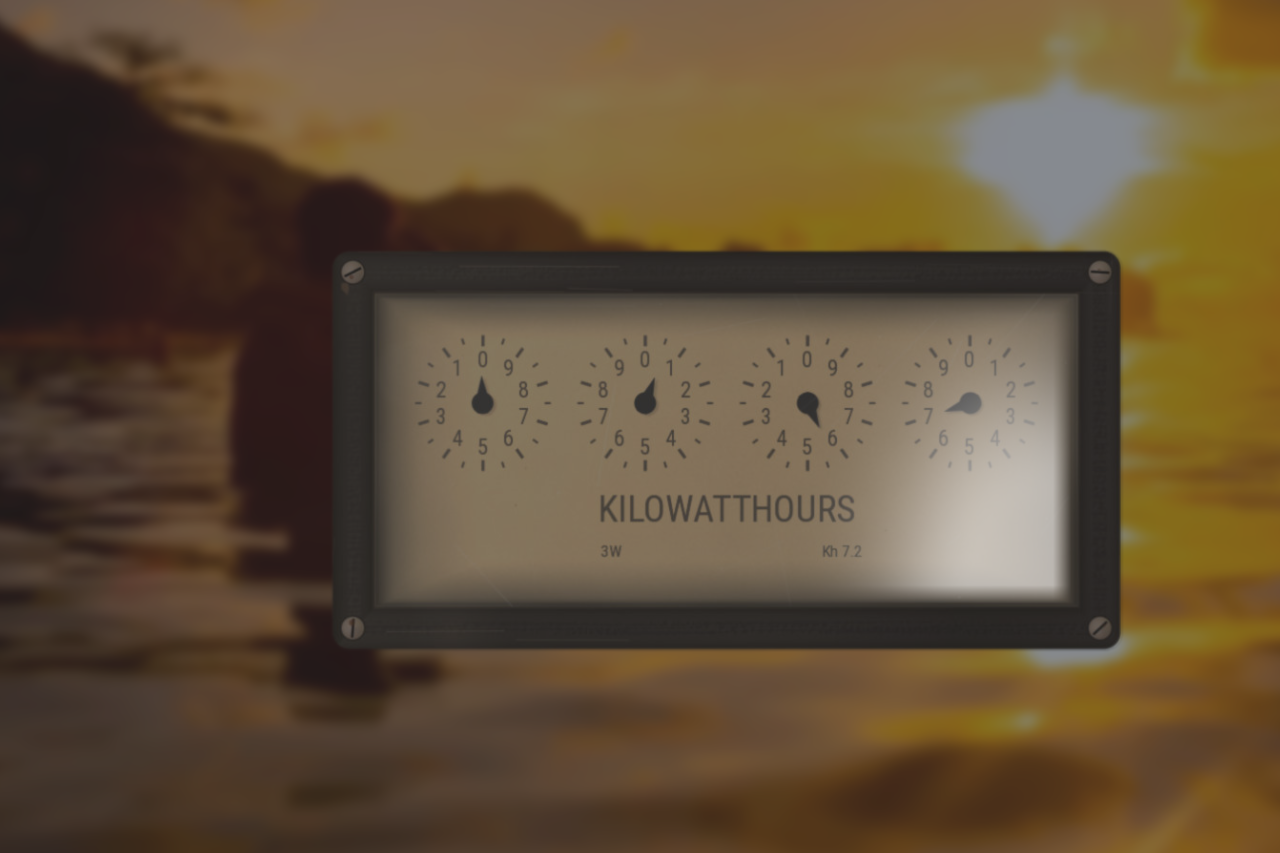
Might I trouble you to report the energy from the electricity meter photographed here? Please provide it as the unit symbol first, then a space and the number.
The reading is kWh 57
